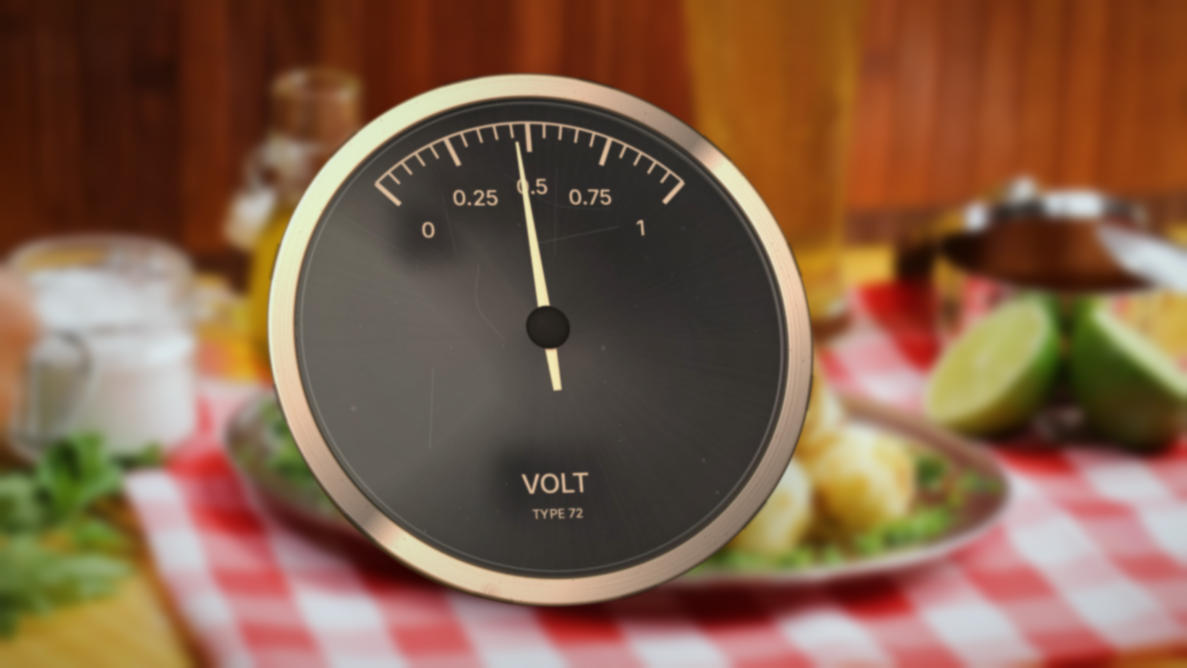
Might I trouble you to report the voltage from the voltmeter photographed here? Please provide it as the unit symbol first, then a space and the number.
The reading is V 0.45
